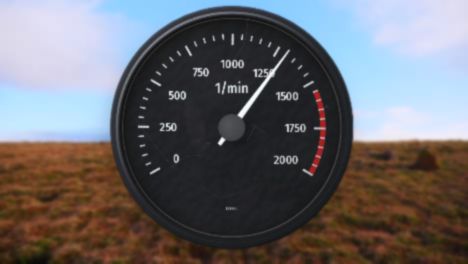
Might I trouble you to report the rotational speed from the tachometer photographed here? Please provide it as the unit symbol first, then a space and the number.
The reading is rpm 1300
